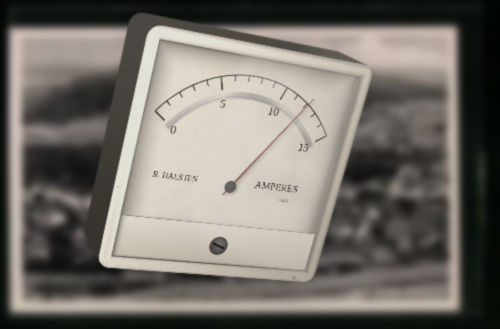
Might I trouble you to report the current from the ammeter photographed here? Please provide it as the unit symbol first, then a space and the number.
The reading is A 12
